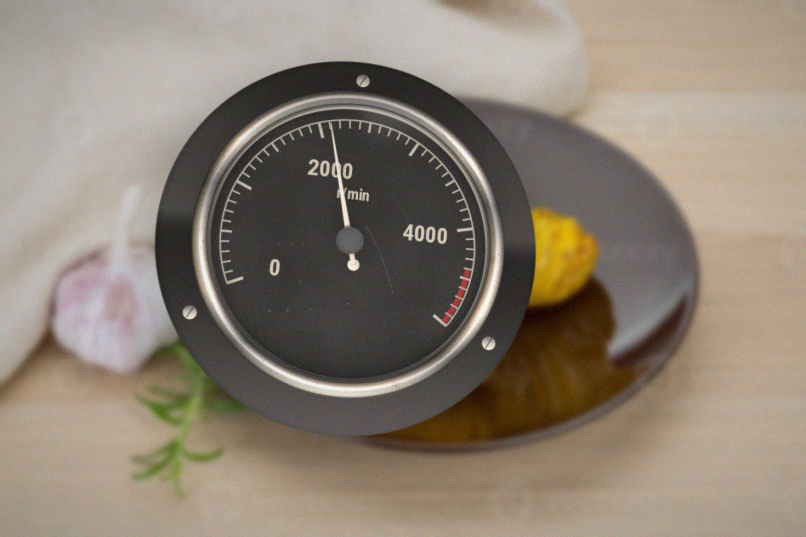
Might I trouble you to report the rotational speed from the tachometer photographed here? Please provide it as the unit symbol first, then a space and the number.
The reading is rpm 2100
